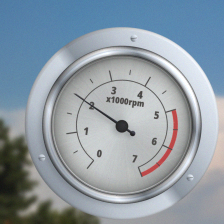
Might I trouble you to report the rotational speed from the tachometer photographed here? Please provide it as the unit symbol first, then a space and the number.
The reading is rpm 2000
